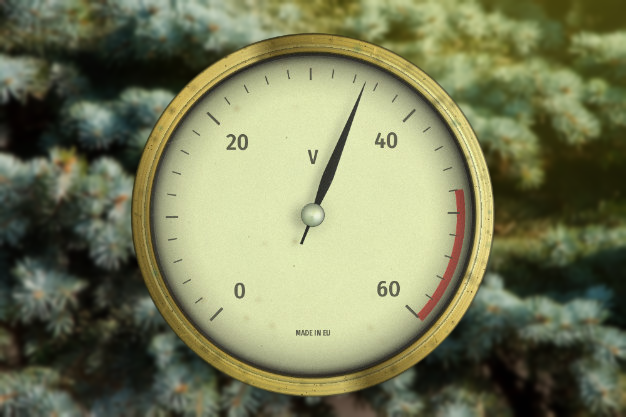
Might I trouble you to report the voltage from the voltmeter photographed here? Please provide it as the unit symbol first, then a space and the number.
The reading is V 35
